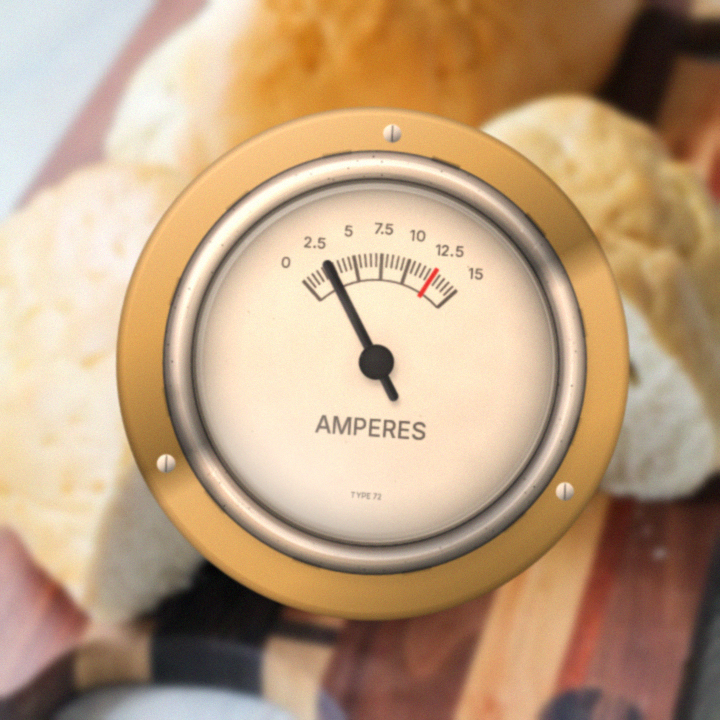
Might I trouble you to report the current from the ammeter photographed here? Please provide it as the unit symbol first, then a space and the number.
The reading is A 2.5
